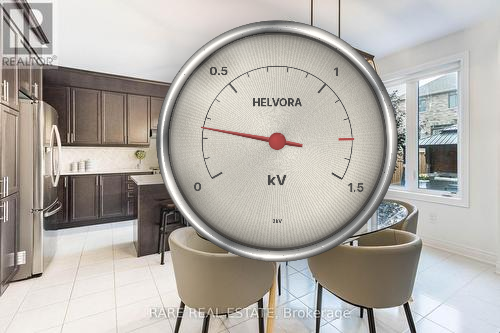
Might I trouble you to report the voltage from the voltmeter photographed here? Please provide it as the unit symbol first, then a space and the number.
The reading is kV 0.25
